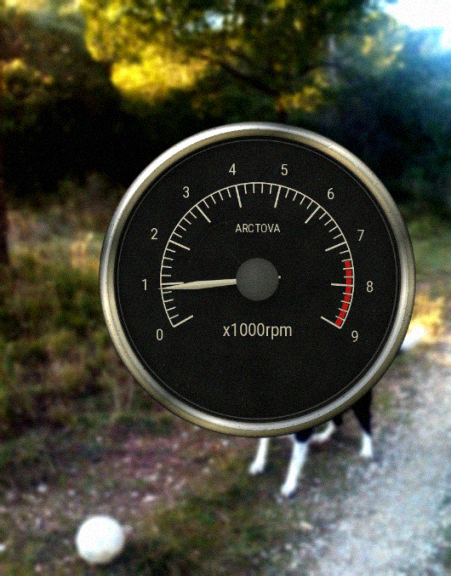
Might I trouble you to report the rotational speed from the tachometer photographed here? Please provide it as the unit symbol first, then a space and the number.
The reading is rpm 900
